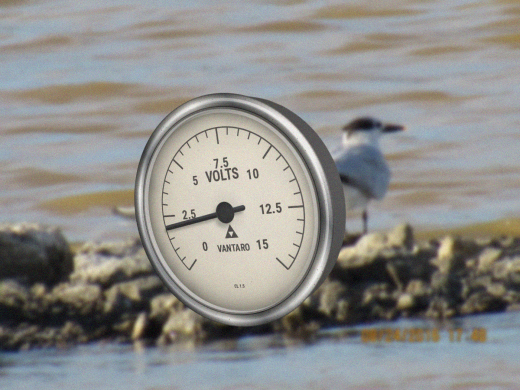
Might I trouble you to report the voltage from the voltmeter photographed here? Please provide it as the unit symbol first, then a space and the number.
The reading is V 2
